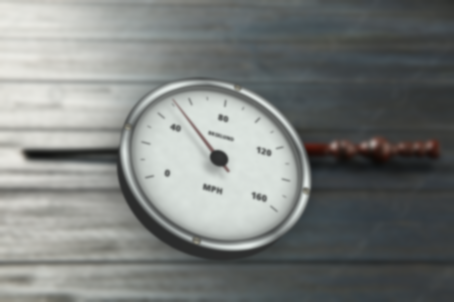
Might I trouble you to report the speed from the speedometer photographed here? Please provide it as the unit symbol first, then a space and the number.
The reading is mph 50
